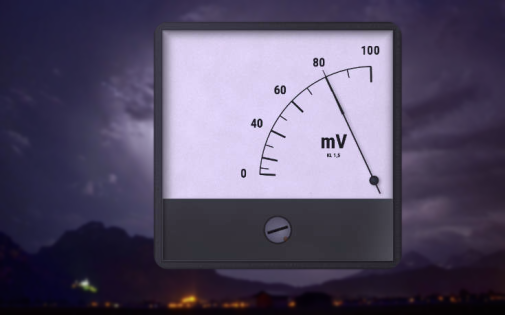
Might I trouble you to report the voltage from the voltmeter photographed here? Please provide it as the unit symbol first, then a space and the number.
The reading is mV 80
